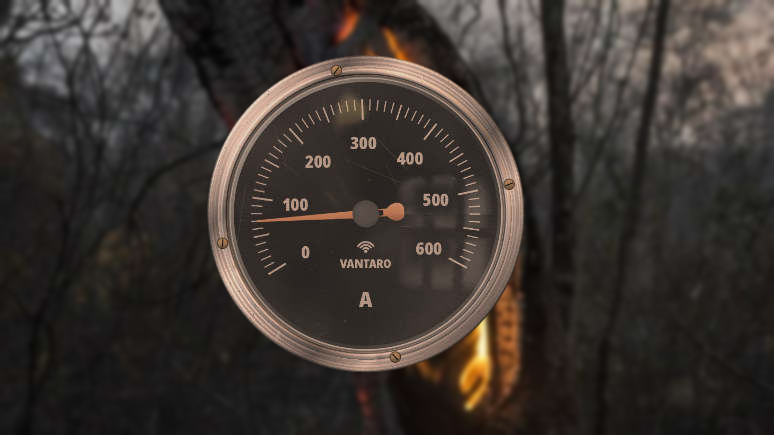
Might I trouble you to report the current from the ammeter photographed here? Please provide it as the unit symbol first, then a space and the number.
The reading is A 70
